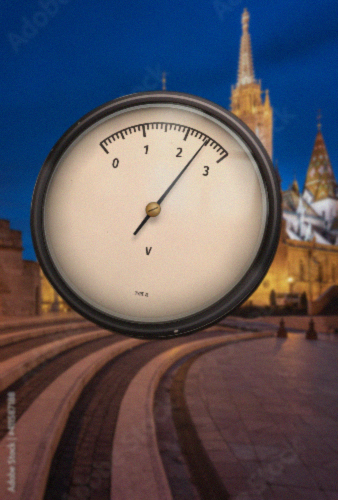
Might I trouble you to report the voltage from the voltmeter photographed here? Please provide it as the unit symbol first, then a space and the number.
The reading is V 2.5
